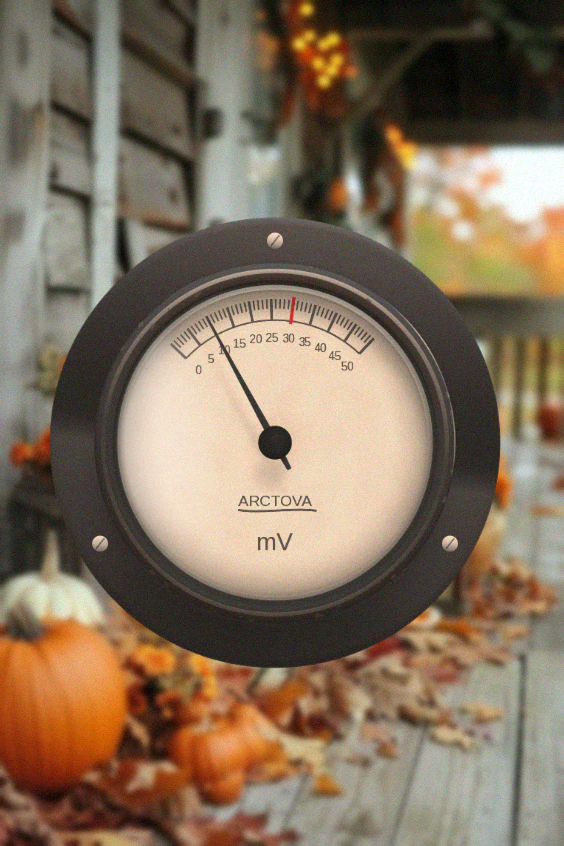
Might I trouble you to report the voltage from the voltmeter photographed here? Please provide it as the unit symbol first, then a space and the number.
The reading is mV 10
